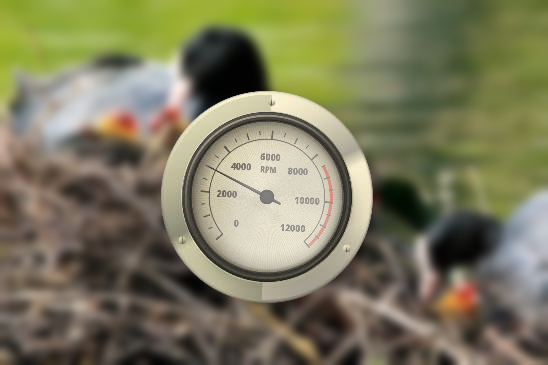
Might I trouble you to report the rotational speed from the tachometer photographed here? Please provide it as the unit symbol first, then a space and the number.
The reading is rpm 3000
